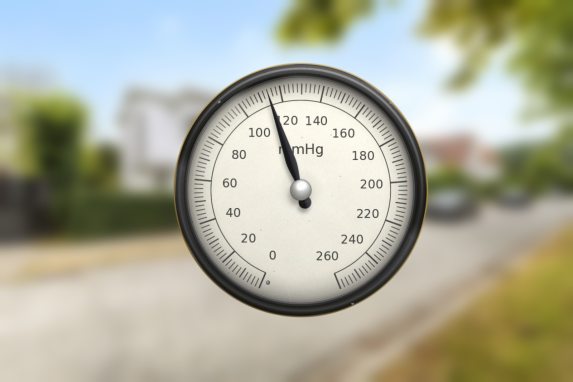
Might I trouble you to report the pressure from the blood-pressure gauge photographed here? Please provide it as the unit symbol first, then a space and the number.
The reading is mmHg 114
